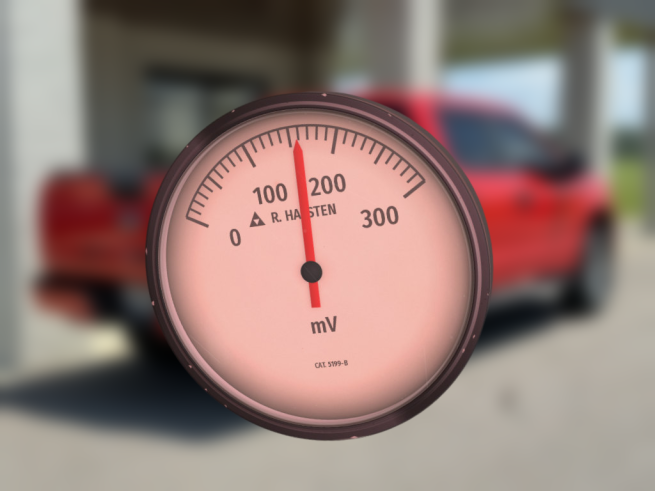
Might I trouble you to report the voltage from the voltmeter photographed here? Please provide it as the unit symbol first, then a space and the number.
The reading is mV 160
